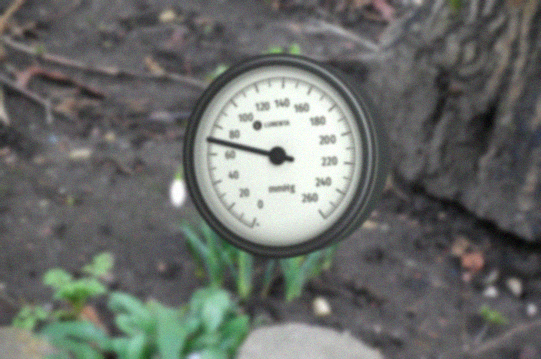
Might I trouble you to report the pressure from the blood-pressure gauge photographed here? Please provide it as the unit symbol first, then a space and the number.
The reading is mmHg 70
